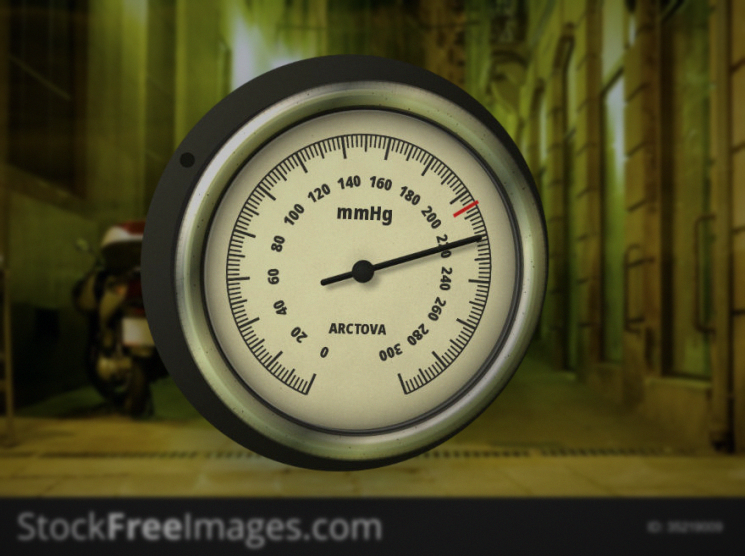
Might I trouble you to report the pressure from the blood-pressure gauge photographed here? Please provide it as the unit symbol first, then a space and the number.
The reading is mmHg 220
